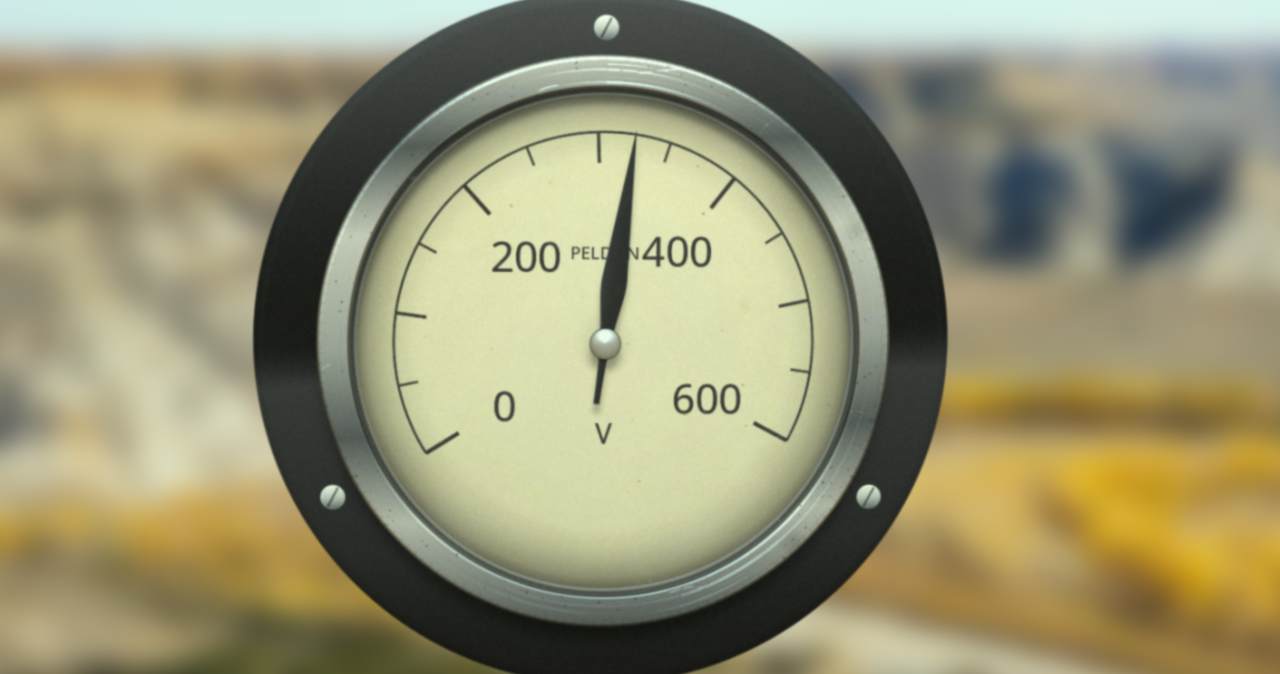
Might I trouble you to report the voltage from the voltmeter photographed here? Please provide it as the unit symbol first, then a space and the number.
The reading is V 325
